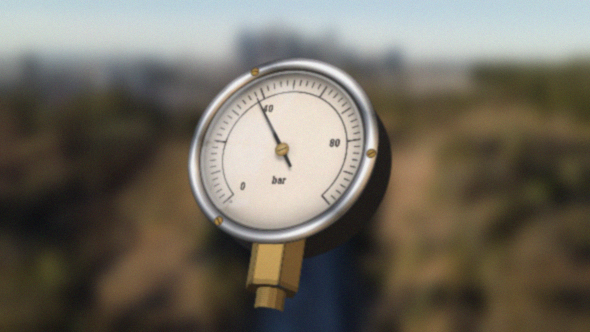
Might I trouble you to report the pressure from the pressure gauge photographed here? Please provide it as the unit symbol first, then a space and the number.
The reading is bar 38
